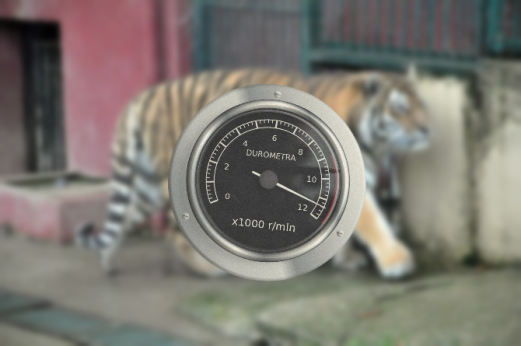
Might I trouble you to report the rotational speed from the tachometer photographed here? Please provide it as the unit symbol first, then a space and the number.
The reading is rpm 11400
